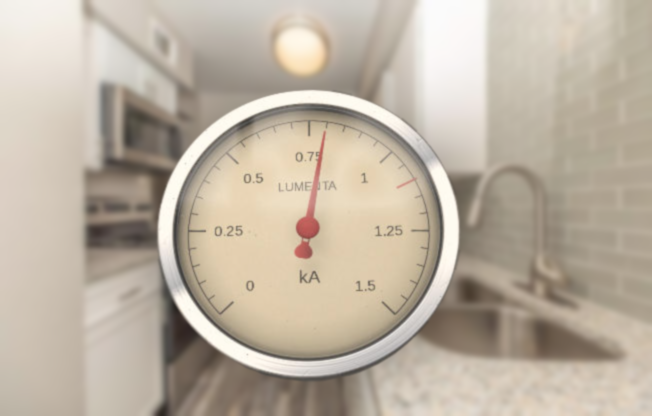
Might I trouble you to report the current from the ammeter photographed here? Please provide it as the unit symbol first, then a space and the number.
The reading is kA 0.8
